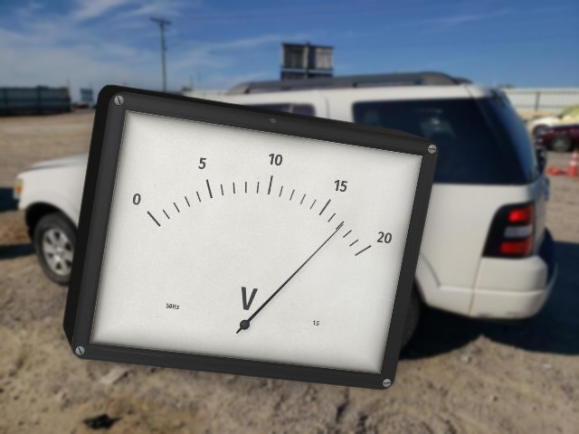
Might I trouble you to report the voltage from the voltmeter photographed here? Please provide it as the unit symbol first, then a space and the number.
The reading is V 17
